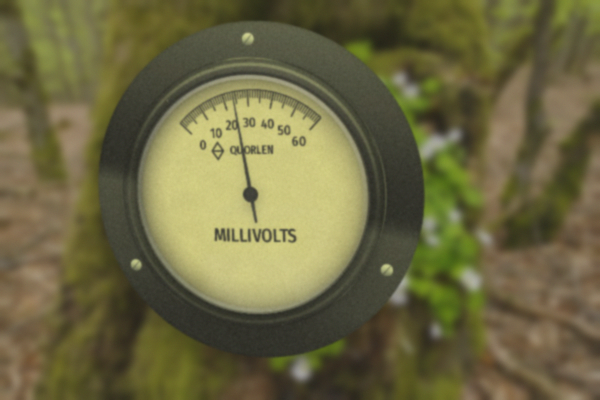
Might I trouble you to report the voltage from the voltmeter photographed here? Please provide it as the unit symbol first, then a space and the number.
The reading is mV 25
